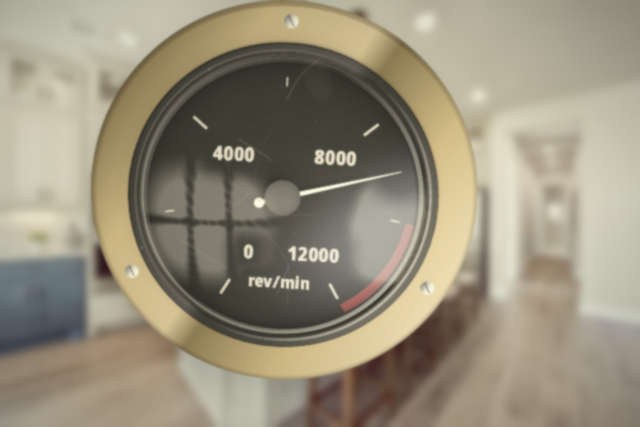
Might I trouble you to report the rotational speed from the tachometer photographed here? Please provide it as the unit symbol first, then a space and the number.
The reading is rpm 9000
